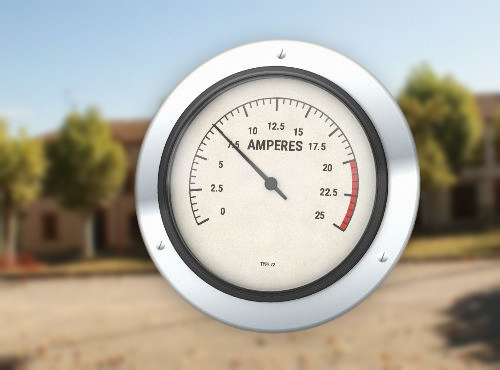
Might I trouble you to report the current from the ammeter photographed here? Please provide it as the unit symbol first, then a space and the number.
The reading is A 7.5
